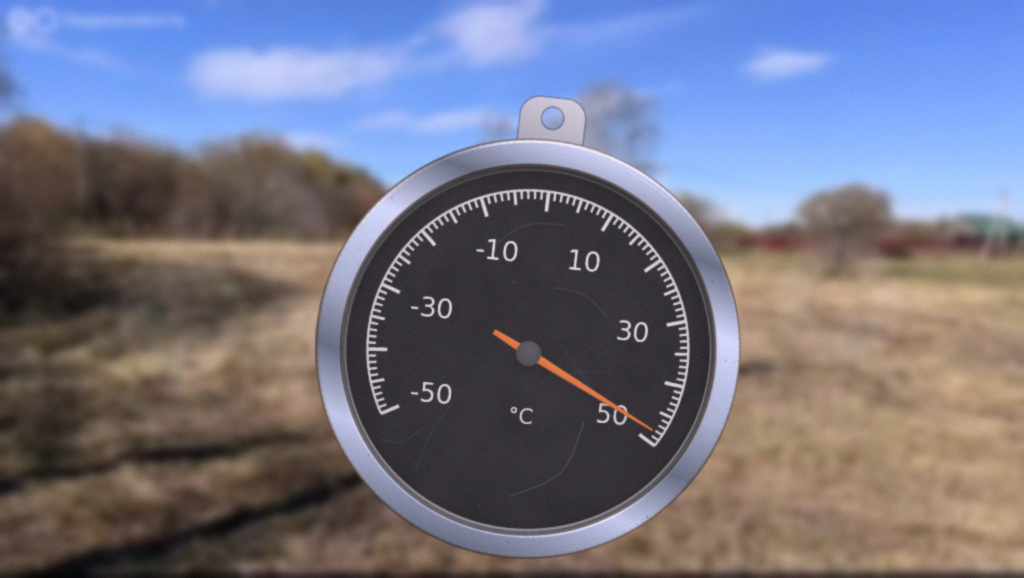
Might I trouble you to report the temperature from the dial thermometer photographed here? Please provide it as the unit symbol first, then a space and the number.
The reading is °C 48
